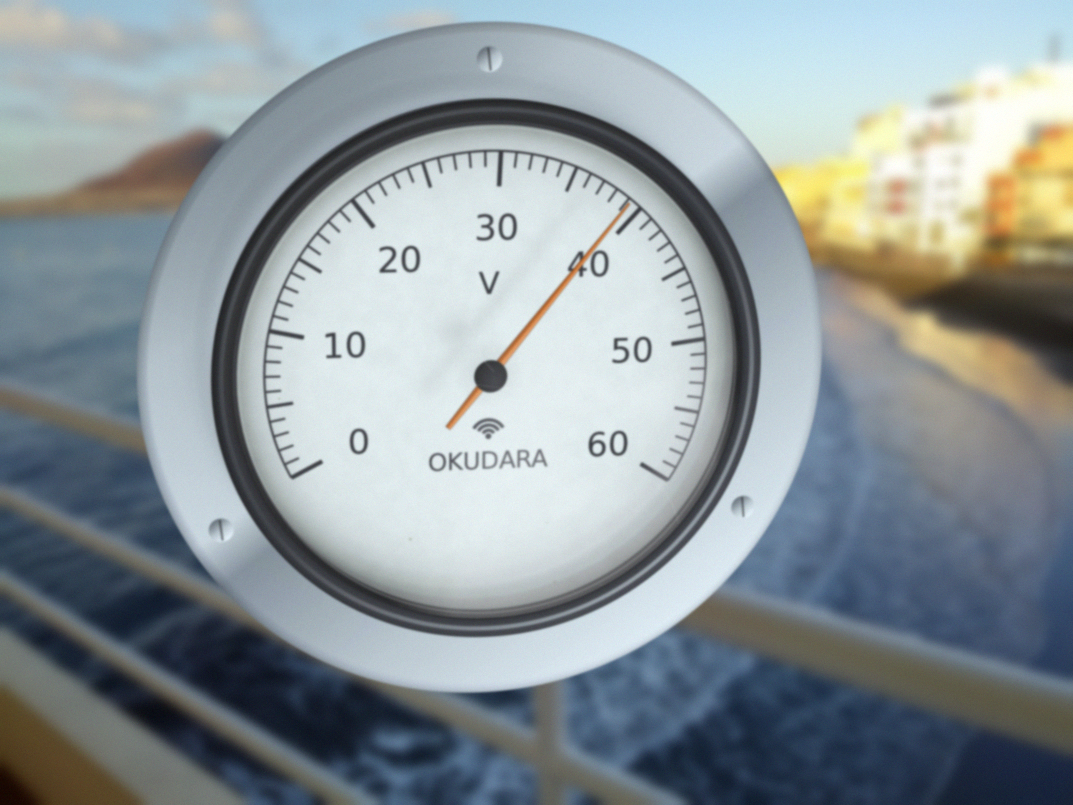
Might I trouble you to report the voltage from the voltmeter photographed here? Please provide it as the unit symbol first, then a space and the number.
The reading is V 39
